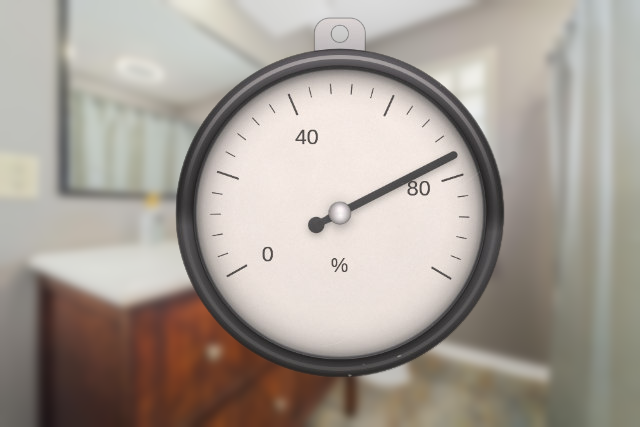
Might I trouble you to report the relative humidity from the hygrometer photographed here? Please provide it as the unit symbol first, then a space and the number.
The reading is % 76
